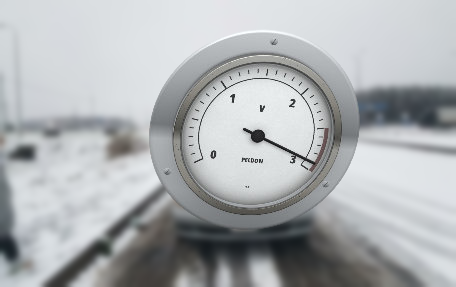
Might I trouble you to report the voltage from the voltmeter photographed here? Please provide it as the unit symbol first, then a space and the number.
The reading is V 2.9
